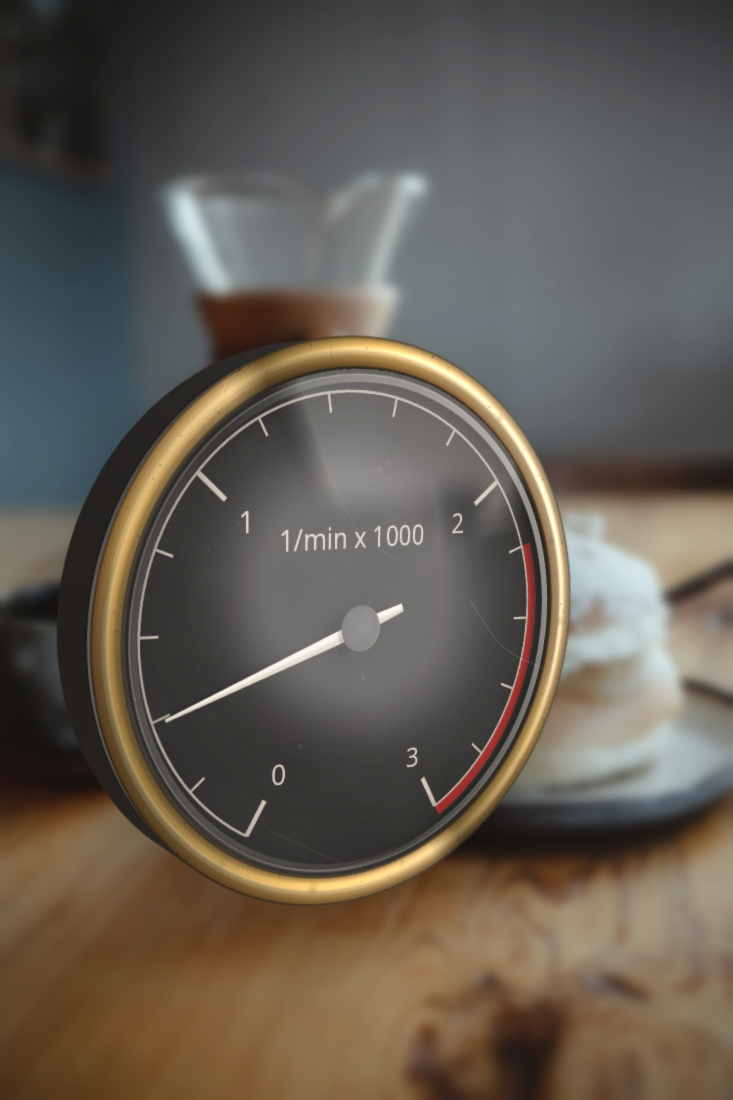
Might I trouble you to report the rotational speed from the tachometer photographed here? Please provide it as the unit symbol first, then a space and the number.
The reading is rpm 400
